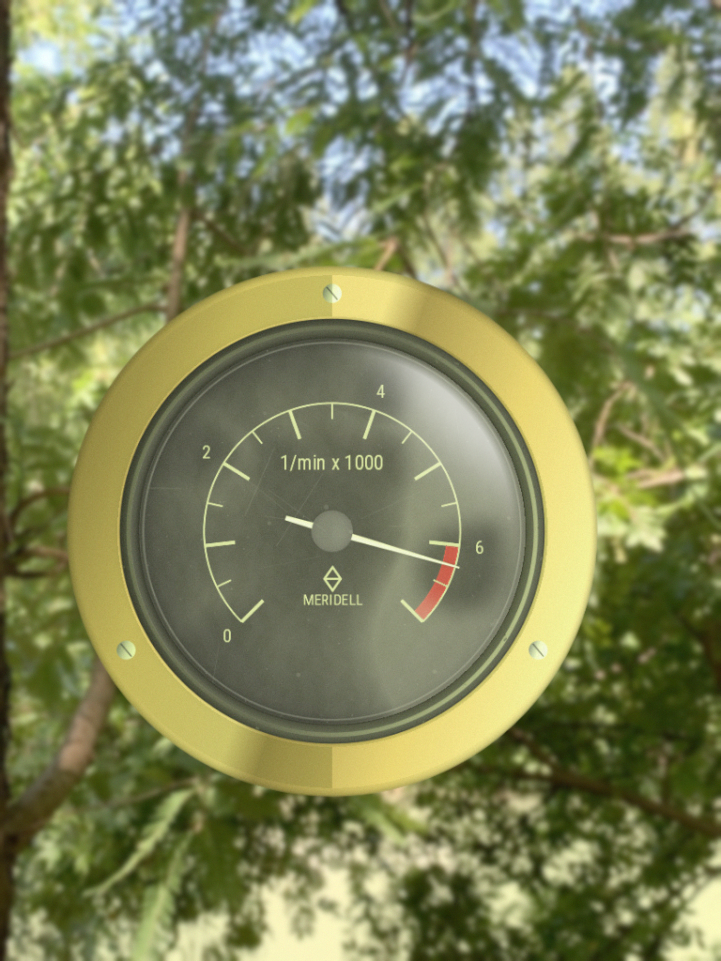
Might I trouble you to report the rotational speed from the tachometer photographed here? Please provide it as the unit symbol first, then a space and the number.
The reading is rpm 6250
